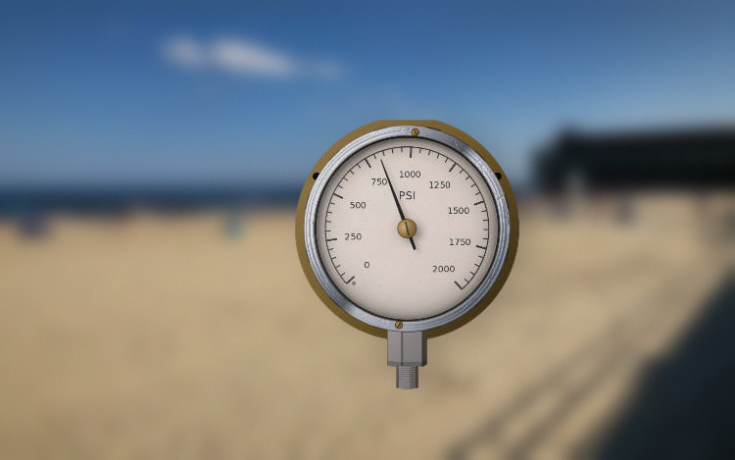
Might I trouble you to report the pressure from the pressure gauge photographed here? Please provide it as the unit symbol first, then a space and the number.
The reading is psi 825
